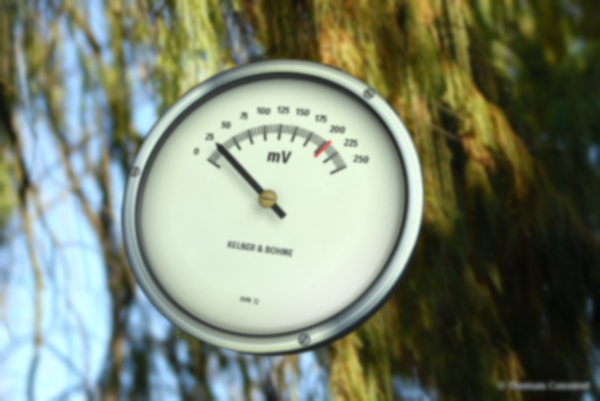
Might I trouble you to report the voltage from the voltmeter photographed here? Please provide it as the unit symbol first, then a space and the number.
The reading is mV 25
